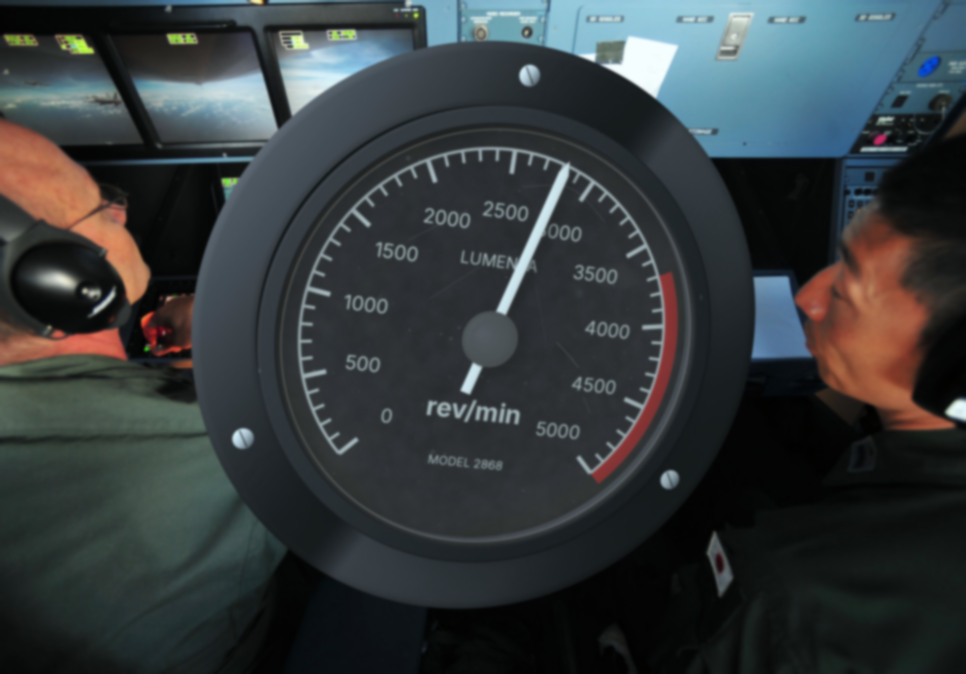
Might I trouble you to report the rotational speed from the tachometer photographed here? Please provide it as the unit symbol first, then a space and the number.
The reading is rpm 2800
